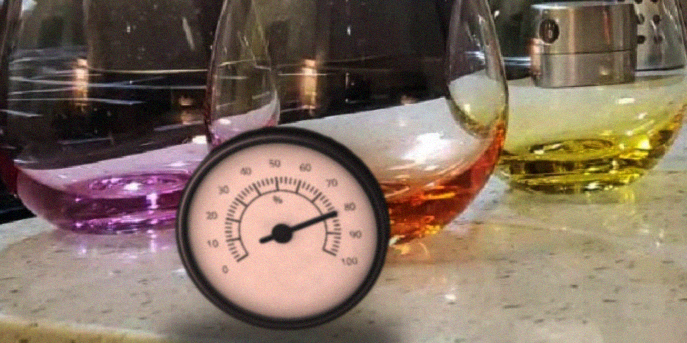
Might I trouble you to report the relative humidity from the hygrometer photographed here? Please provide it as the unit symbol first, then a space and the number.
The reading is % 80
